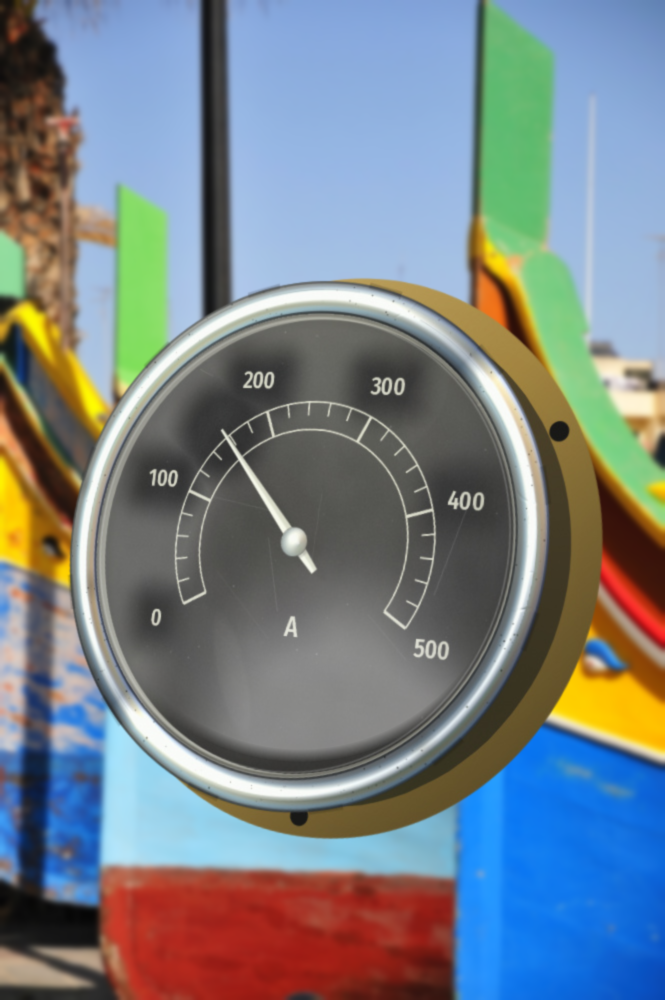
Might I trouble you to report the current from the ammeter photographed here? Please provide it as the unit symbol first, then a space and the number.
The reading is A 160
